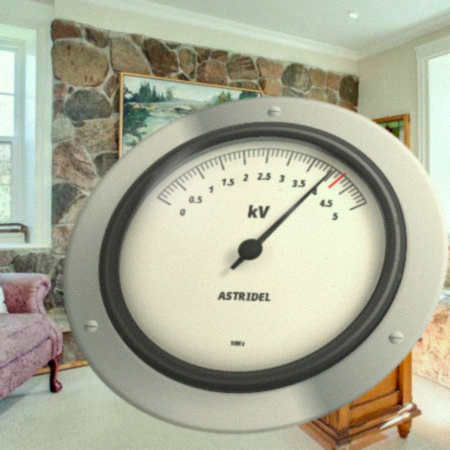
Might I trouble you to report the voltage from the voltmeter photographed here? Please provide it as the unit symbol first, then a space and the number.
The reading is kV 4
